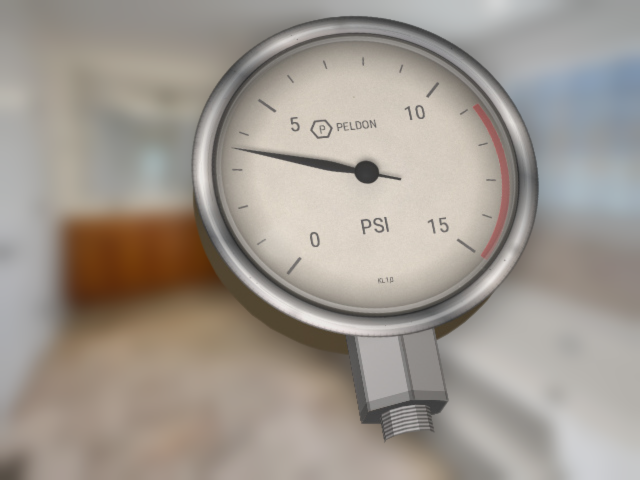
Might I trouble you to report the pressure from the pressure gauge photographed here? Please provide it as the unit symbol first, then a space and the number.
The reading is psi 3.5
